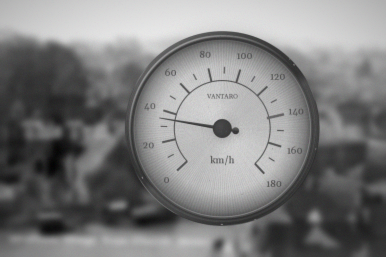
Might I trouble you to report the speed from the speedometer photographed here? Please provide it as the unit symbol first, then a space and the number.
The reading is km/h 35
